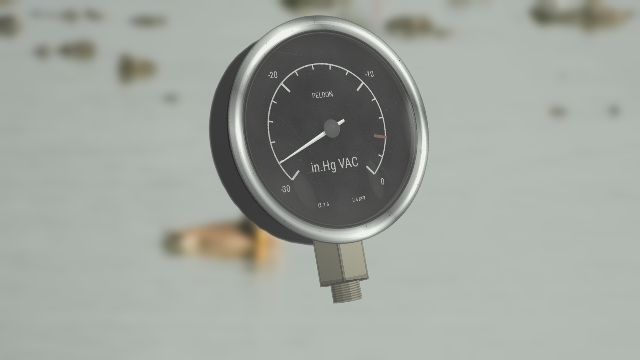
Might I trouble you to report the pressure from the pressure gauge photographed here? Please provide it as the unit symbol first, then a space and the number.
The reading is inHg -28
